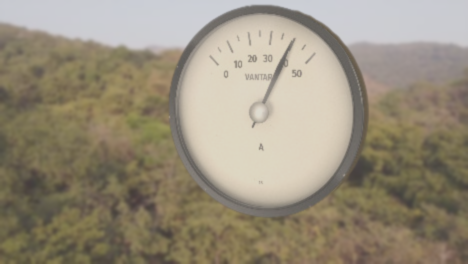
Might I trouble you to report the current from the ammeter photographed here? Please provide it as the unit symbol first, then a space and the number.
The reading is A 40
